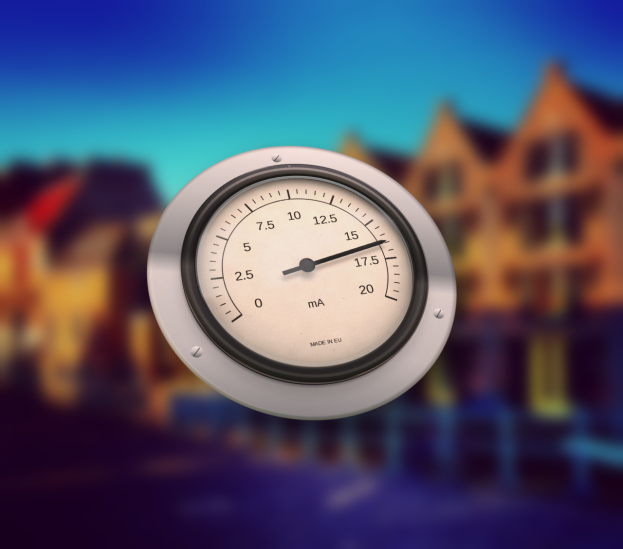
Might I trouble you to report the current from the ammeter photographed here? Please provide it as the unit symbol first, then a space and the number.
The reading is mA 16.5
